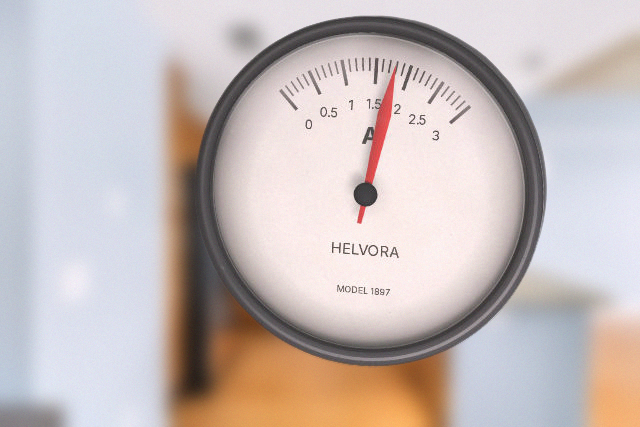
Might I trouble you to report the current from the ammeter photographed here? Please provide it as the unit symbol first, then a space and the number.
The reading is A 1.8
